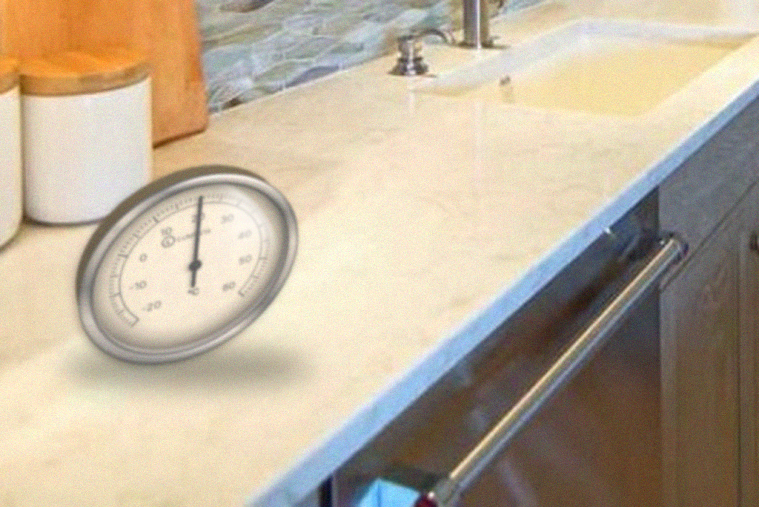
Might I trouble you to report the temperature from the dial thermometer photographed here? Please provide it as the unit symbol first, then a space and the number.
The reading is °C 20
